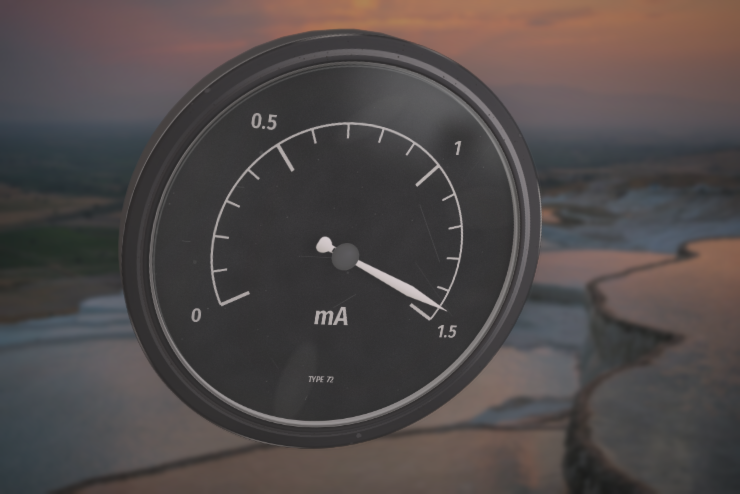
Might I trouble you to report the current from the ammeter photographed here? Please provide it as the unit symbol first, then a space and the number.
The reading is mA 1.45
